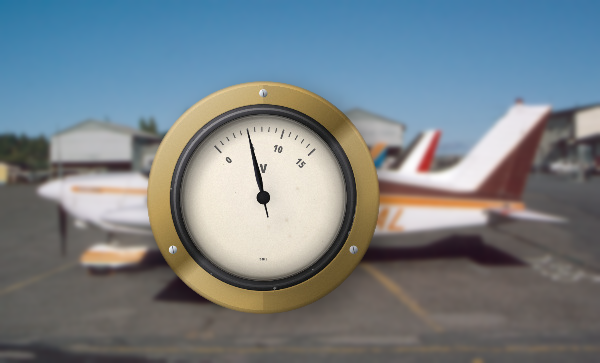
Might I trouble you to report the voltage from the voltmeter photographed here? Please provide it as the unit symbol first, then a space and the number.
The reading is V 5
